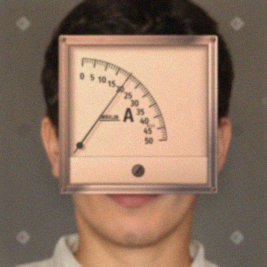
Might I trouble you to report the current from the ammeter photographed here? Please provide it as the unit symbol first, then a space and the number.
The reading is A 20
